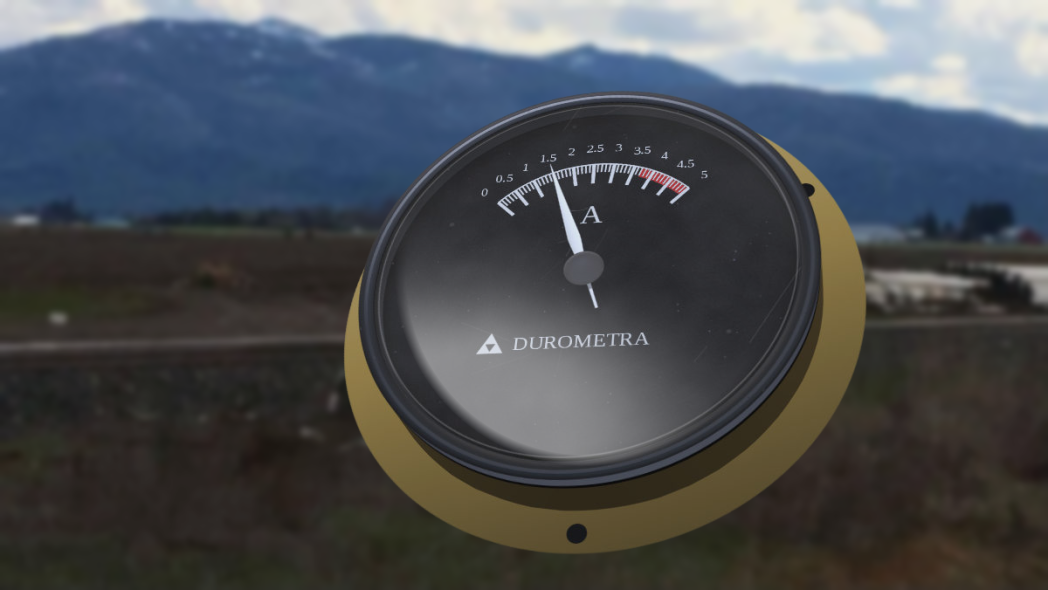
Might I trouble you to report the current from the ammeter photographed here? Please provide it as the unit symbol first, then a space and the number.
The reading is A 1.5
